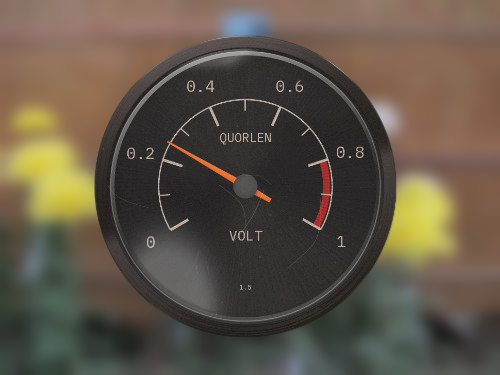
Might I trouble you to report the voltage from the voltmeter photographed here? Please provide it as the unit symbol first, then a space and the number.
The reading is V 0.25
